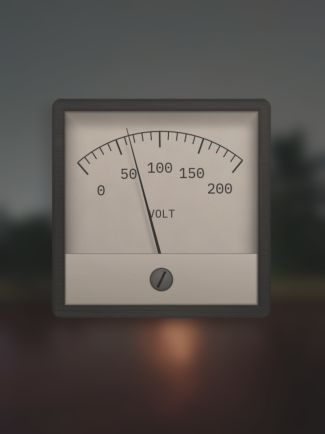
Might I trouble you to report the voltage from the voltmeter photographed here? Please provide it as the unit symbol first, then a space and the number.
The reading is V 65
